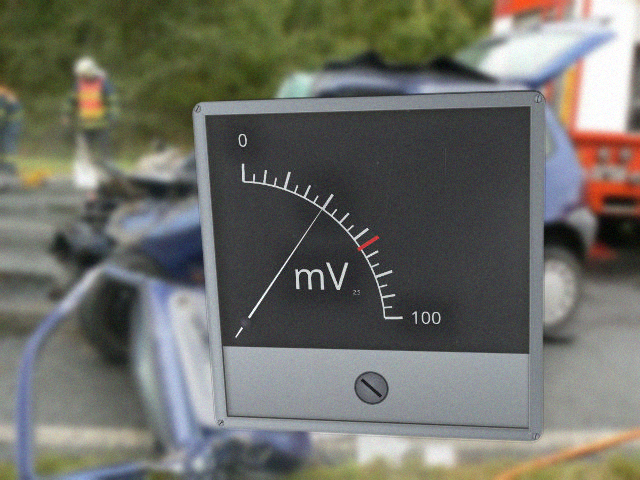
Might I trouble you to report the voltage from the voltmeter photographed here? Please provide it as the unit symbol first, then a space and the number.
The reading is mV 40
